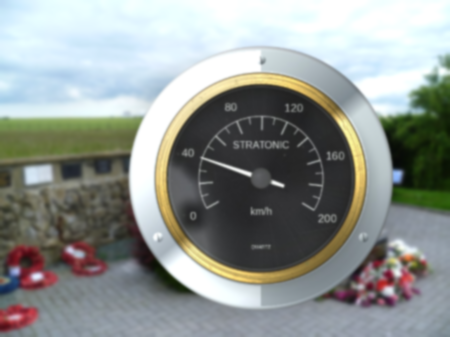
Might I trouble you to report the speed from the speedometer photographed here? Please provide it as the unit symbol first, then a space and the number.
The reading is km/h 40
